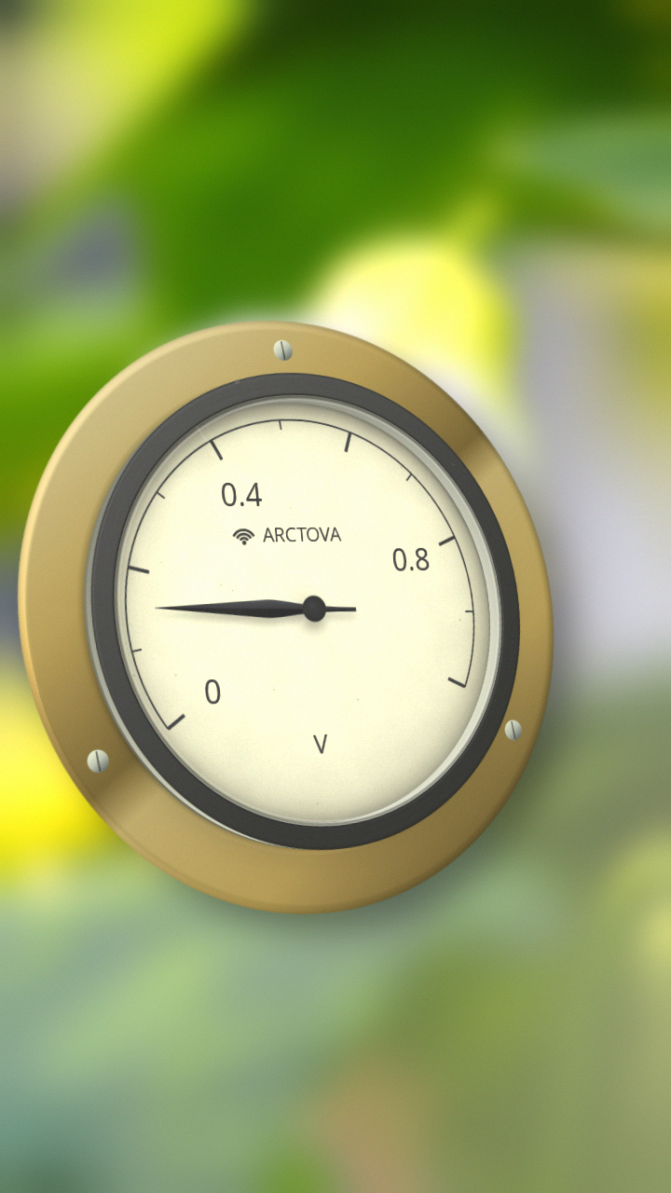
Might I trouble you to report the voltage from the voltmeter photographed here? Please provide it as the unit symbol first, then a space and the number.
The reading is V 0.15
